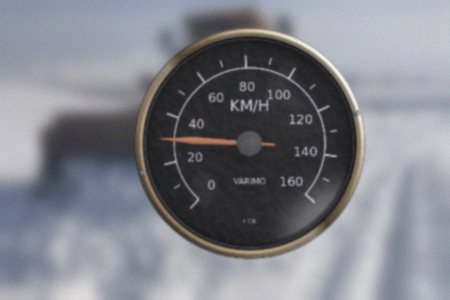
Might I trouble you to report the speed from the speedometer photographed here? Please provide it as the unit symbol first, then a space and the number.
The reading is km/h 30
